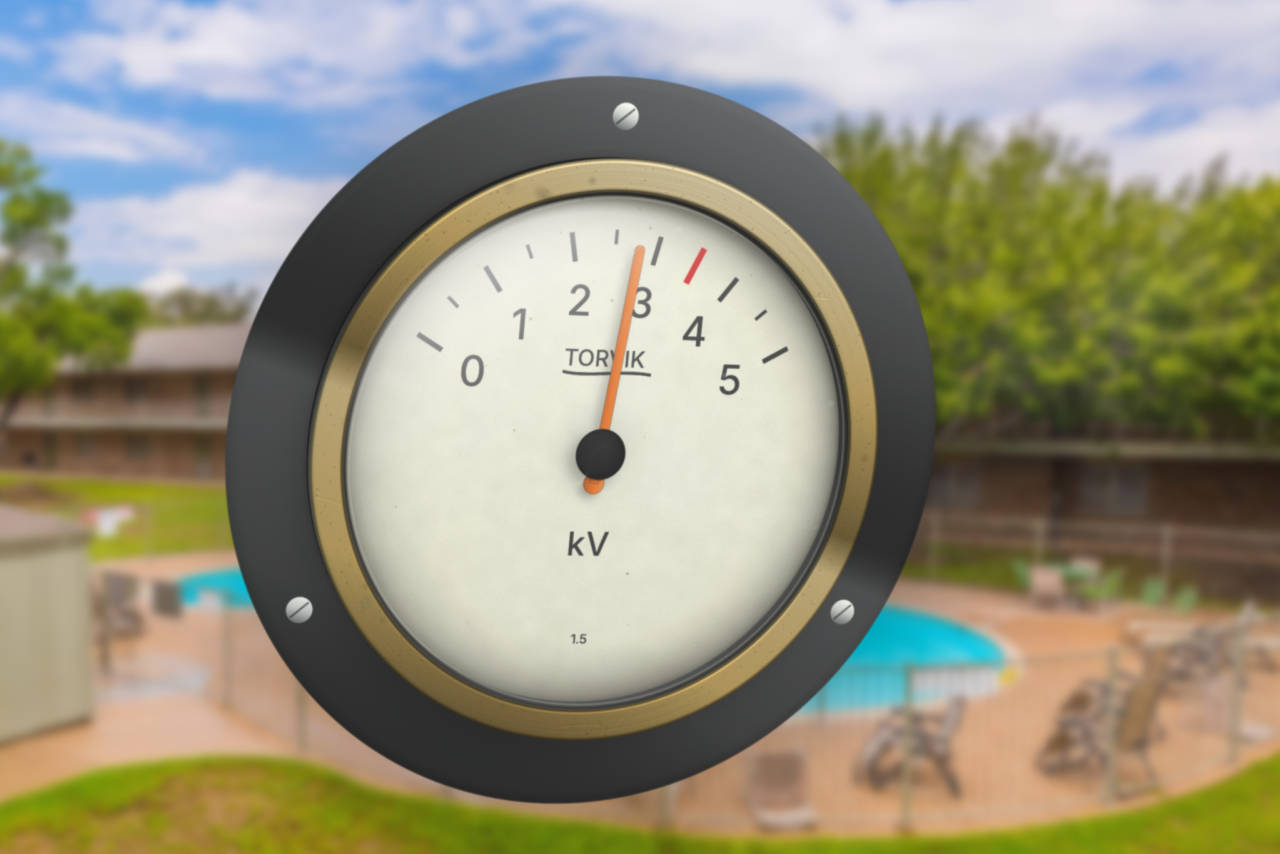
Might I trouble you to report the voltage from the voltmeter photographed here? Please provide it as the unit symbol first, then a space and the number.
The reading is kV 2.75
